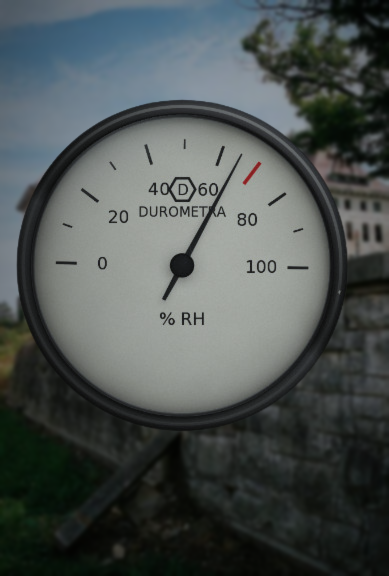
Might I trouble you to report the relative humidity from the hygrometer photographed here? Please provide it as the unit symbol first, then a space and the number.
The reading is % 65
